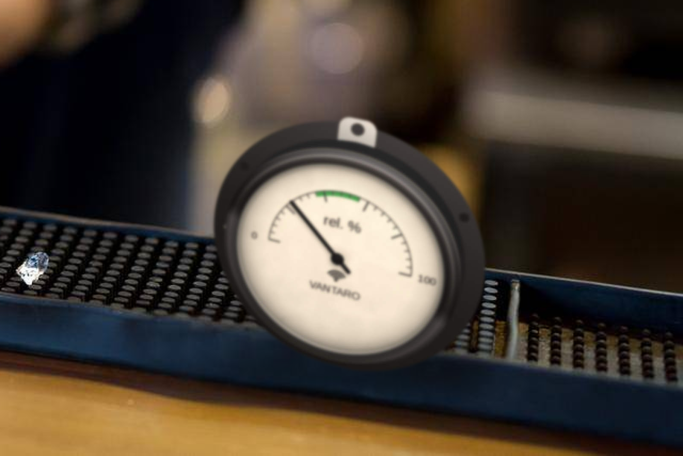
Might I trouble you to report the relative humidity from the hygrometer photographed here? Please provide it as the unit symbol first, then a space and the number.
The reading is % 24
